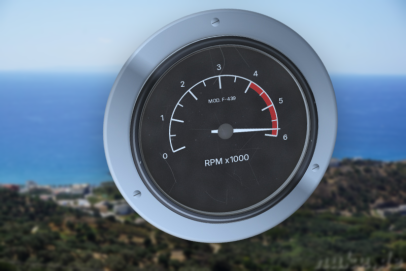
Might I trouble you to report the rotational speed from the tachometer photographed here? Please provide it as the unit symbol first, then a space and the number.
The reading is rpm 5750
